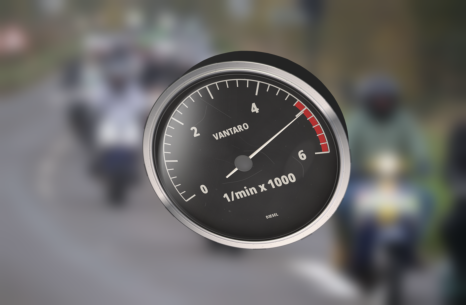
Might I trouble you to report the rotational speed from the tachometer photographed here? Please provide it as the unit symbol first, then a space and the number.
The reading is rpm 5000
